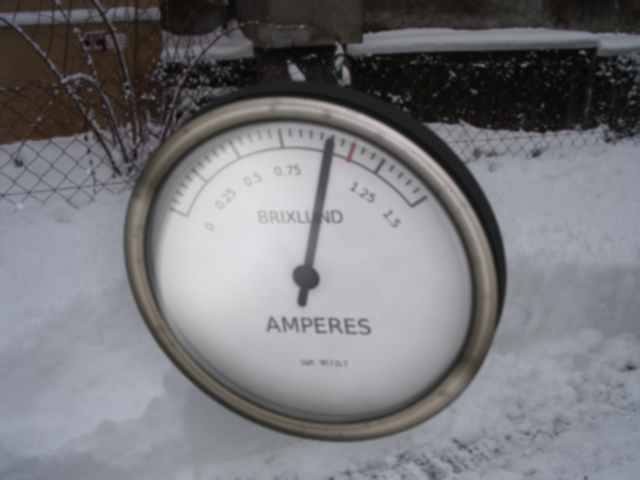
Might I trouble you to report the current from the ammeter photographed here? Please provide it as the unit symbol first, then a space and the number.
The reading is A 1
